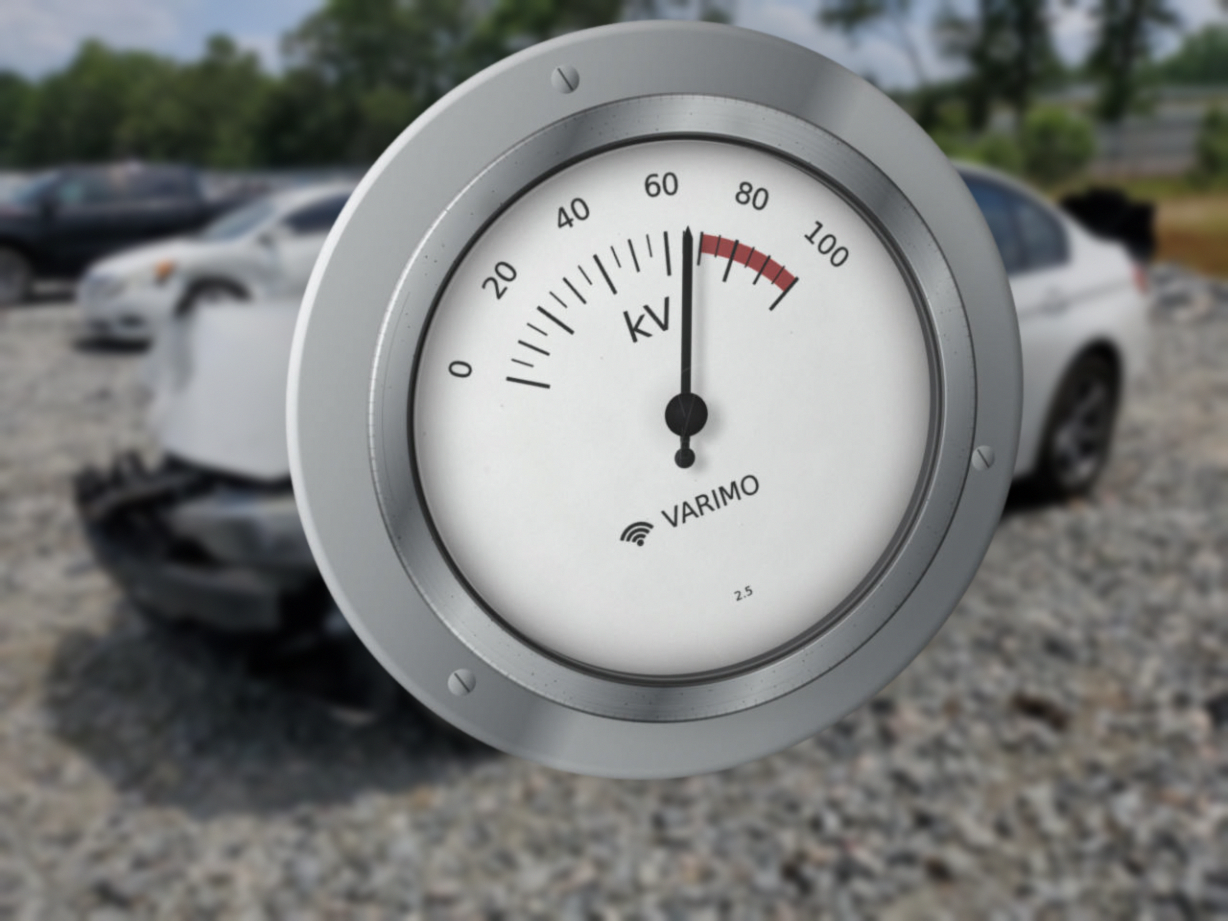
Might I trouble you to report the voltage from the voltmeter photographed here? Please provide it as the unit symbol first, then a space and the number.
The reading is kV 65
